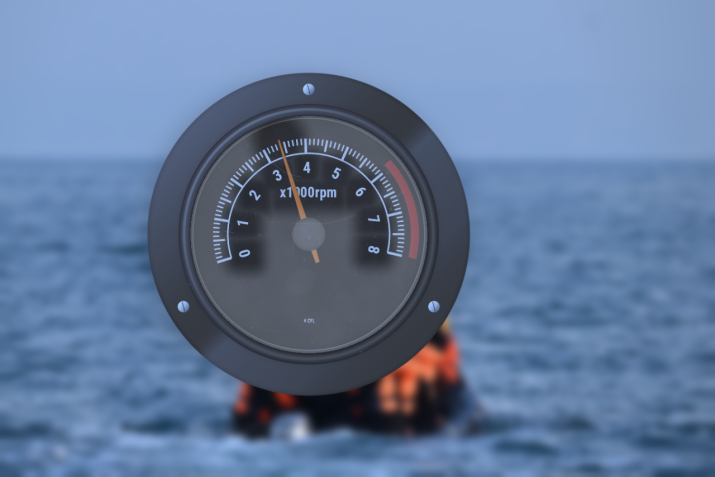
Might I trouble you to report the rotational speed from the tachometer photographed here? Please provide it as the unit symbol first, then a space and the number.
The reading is rpm 3400
